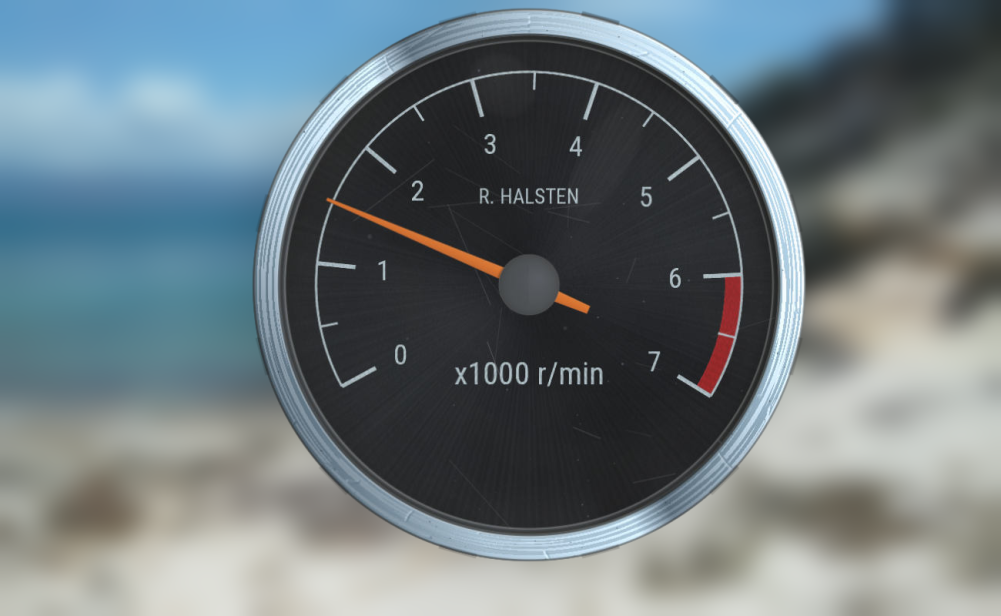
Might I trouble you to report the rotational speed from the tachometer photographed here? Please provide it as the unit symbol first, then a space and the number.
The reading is rpm 1500
